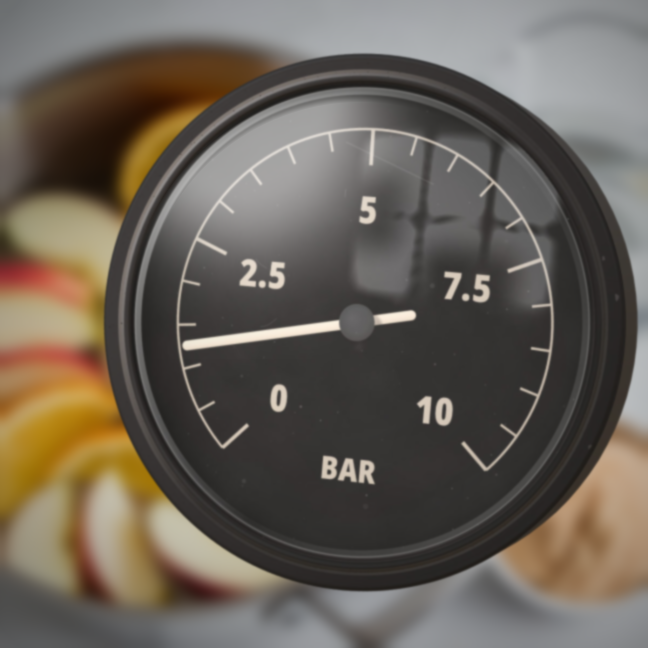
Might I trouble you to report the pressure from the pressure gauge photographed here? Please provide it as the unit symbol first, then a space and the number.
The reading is bar 1.25
